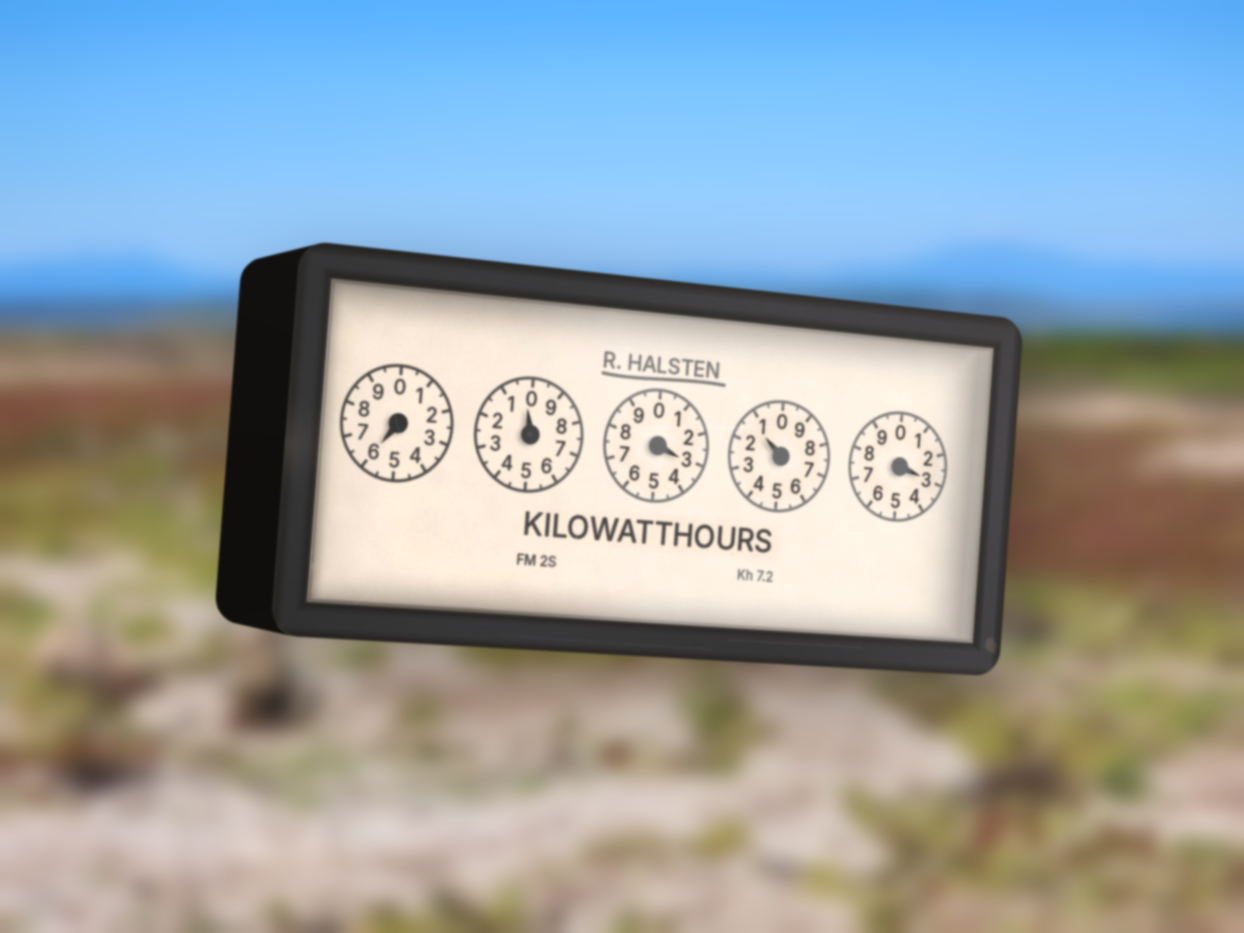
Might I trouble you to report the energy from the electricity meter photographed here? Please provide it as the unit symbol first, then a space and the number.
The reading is kWh 60313
